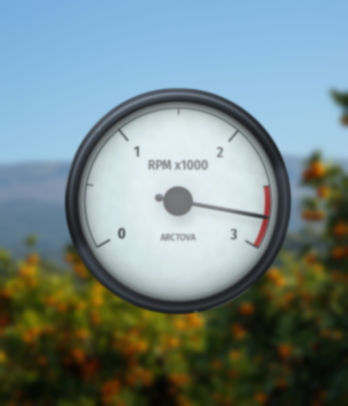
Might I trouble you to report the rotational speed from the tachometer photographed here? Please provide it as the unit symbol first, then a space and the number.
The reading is rpm 2750
